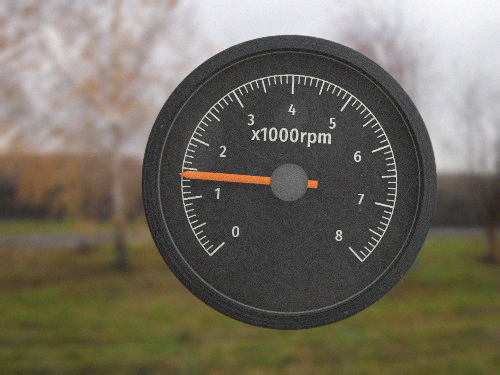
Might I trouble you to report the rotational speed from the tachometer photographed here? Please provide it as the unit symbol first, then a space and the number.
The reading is rpm 1400
